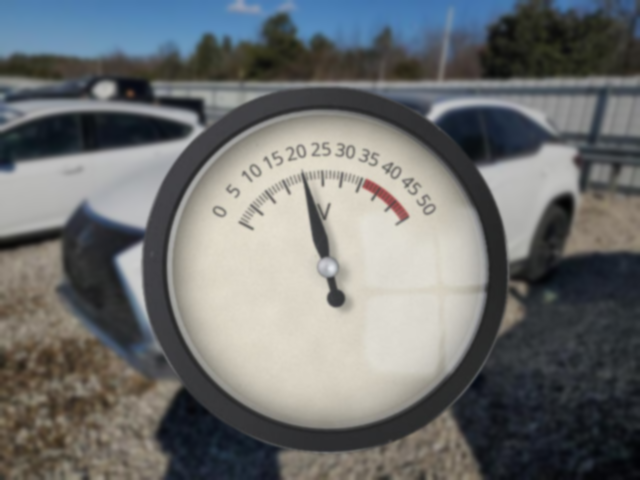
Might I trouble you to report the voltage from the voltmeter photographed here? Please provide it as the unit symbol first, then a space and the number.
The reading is V 20
